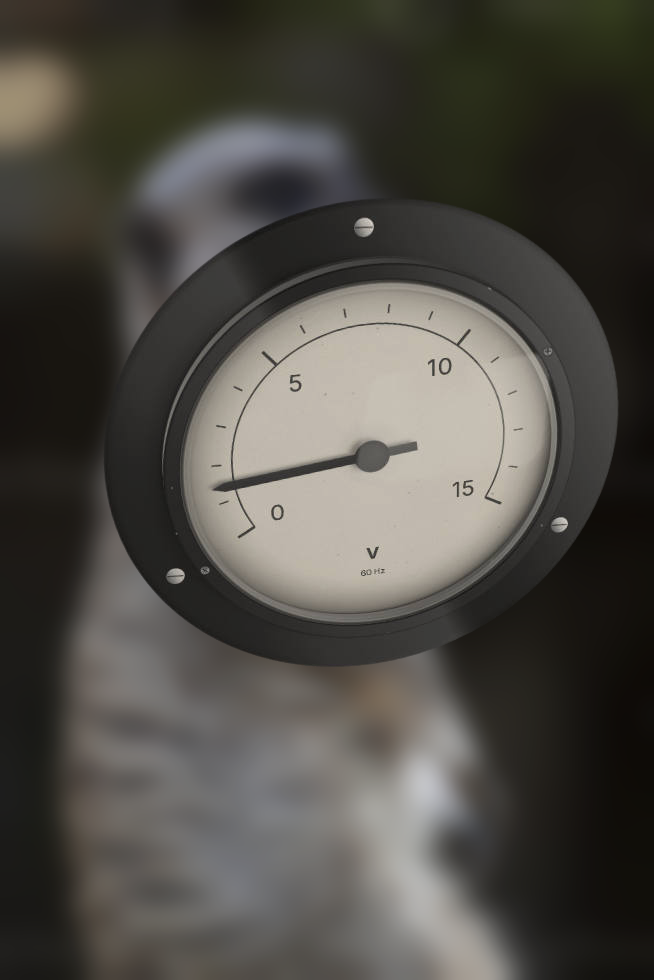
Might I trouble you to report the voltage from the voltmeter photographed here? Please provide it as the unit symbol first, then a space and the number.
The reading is V 1.5
